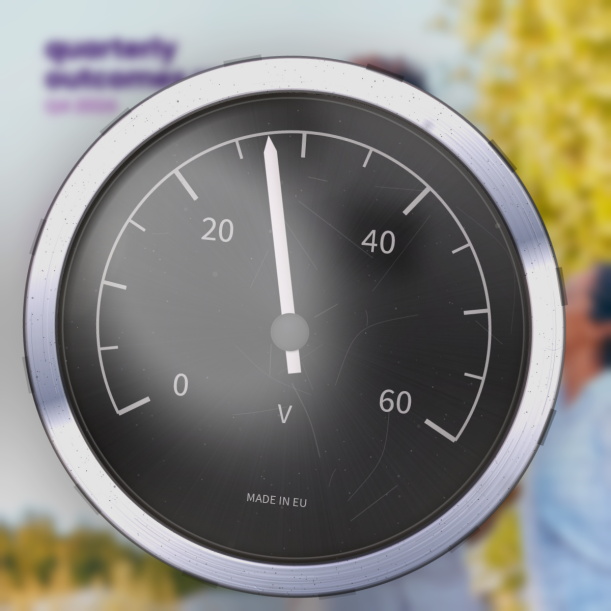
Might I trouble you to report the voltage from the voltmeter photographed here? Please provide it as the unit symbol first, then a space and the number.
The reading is V 27.5
